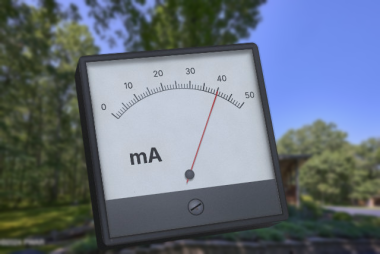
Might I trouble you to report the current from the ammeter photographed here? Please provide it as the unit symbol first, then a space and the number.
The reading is mA 40
